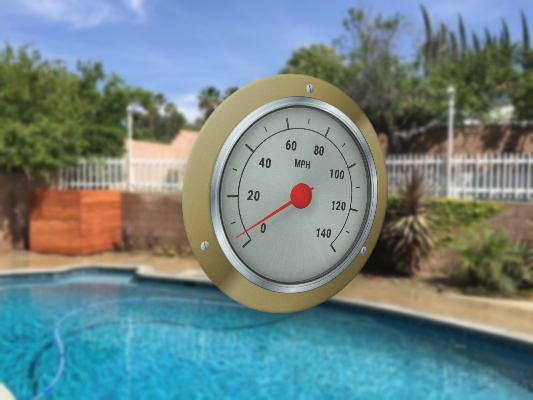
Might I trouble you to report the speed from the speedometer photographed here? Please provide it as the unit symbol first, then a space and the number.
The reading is mph 5
